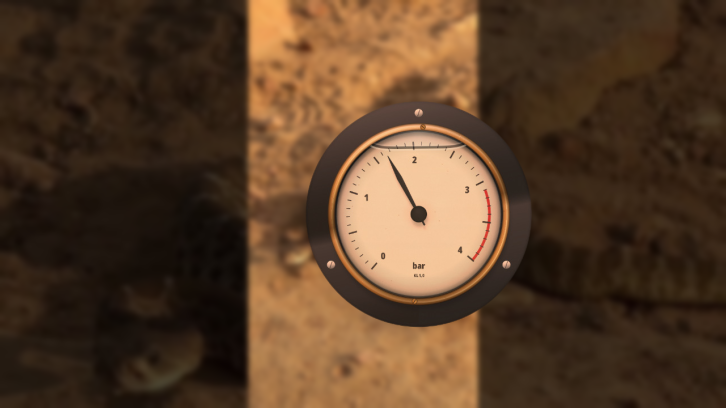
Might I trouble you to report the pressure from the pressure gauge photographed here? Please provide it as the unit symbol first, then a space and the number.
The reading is bar 1.65
